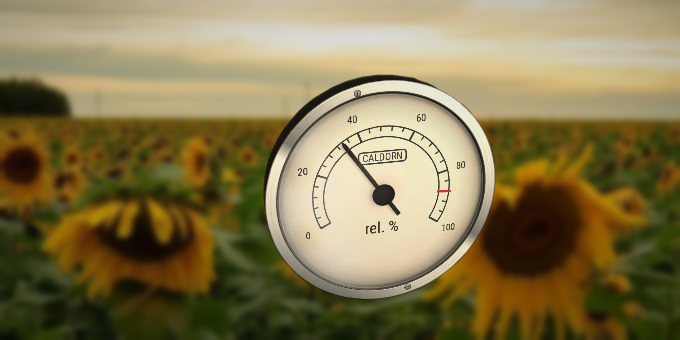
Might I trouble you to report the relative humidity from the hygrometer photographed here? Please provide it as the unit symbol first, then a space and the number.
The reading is % 34
